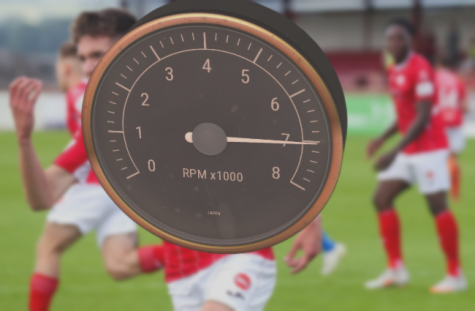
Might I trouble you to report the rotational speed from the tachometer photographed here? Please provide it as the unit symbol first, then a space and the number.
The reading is rpm 7000
